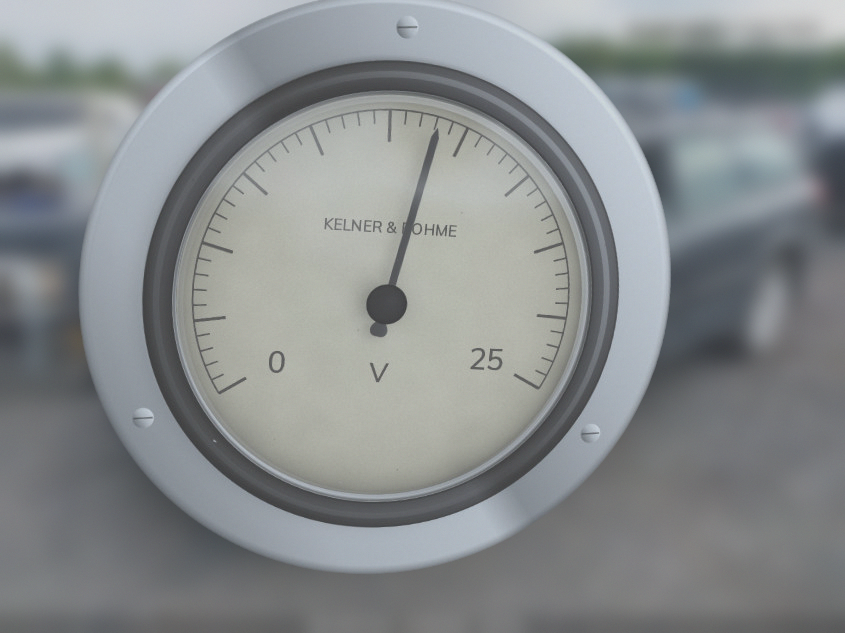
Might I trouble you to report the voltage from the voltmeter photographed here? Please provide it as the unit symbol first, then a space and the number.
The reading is V 14
